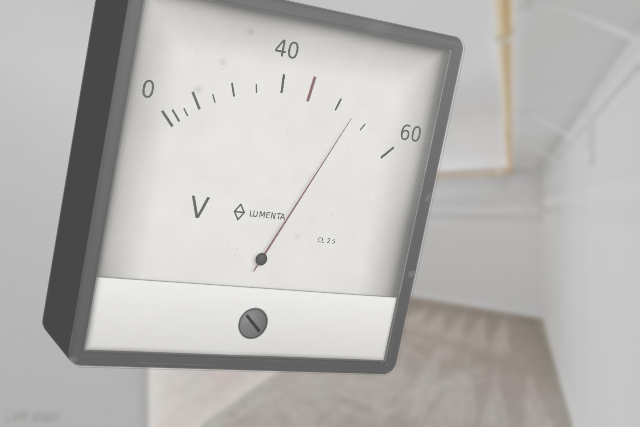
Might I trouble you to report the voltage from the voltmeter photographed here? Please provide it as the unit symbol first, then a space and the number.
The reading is V 52.5
